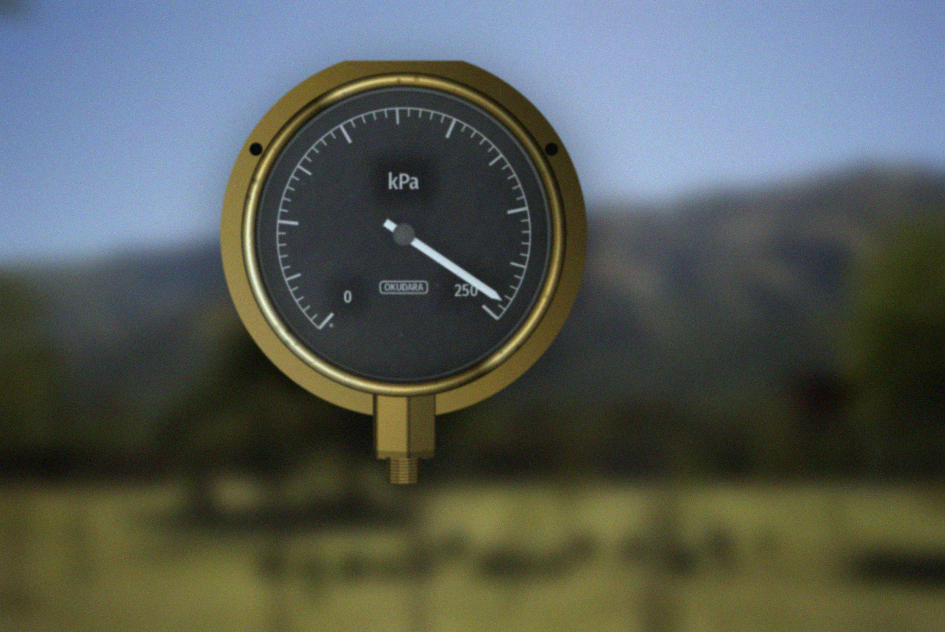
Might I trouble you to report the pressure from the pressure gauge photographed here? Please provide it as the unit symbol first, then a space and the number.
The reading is kPa 242.5
